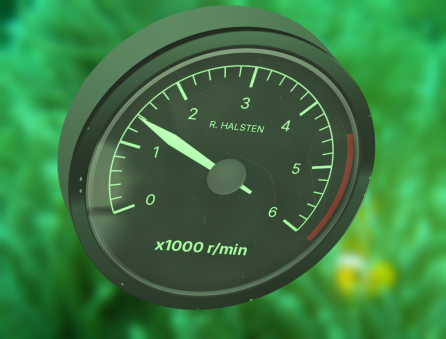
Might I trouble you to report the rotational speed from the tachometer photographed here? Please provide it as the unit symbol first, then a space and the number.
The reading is rpm 1400
